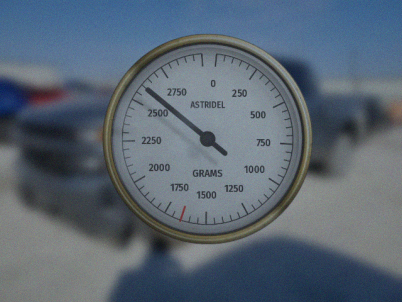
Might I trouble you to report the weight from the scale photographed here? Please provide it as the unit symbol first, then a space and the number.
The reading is g 2600
